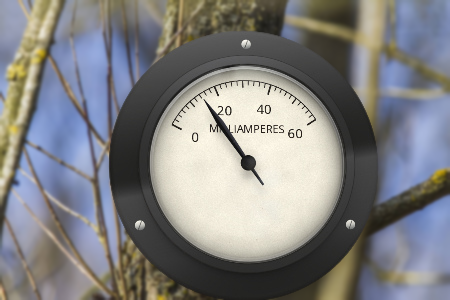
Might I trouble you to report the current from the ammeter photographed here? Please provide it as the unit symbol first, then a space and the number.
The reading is mA 14
